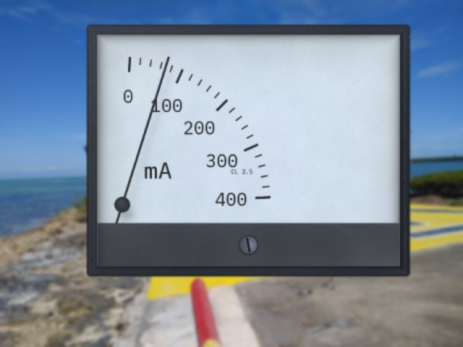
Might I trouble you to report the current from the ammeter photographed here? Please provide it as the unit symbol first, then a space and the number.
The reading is mA 70
